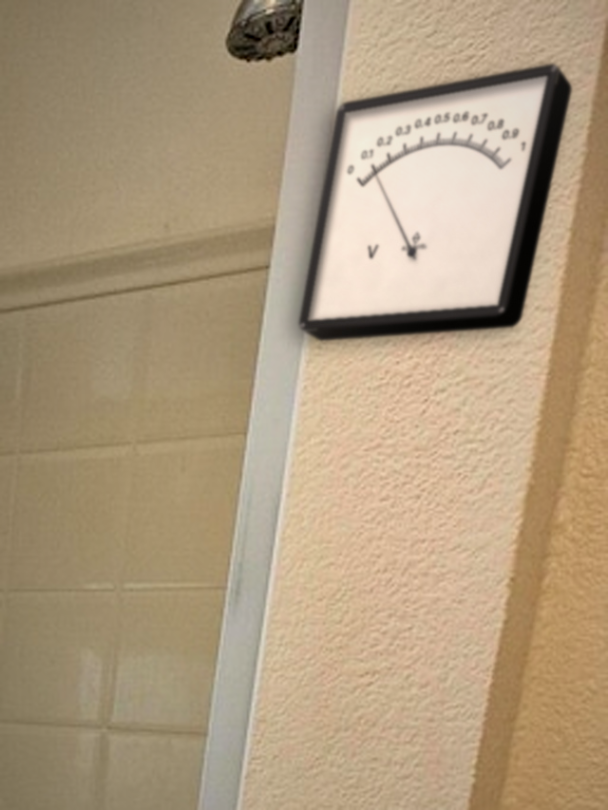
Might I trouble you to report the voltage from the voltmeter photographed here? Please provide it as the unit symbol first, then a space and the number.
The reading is V 0.1
